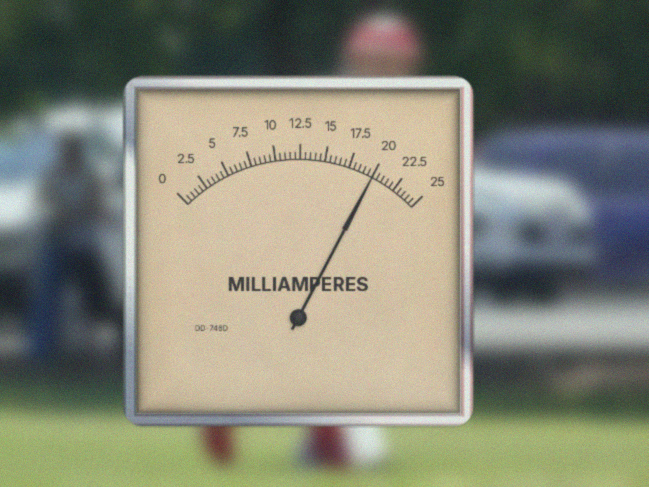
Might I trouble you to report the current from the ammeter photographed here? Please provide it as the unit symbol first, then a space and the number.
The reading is mA 20
